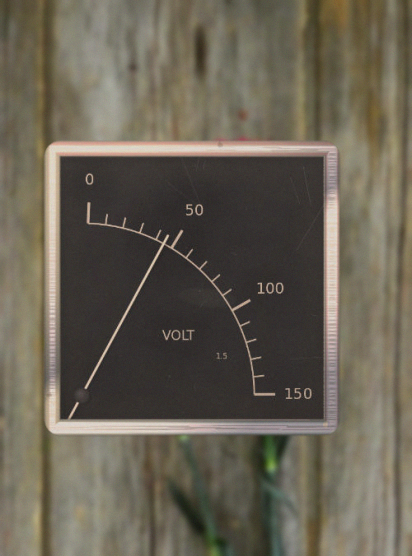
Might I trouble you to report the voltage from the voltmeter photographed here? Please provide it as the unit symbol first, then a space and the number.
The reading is V 45
